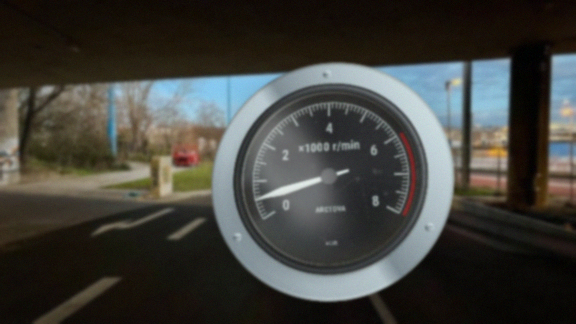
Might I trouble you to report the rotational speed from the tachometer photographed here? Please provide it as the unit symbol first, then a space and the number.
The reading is rpm 500
